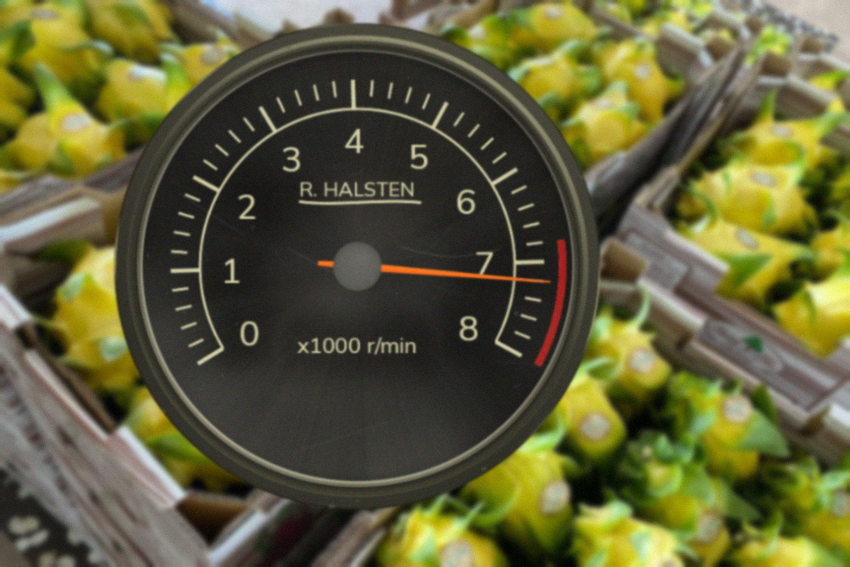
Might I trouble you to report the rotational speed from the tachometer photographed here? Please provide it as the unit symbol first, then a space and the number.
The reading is rpm 7200
